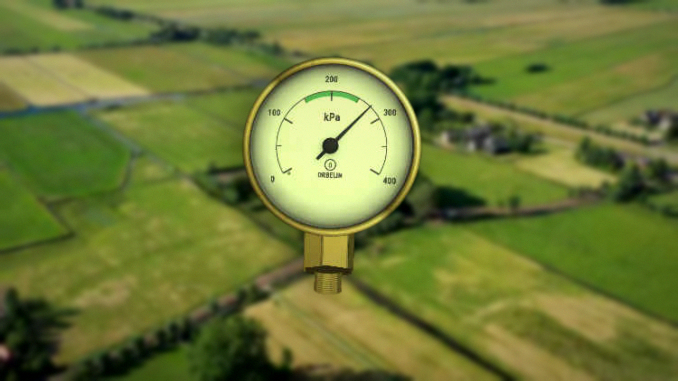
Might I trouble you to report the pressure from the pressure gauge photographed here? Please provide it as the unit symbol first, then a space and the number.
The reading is kPa 275
